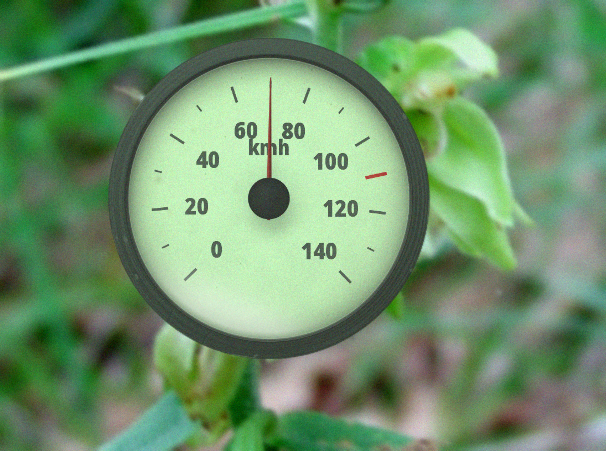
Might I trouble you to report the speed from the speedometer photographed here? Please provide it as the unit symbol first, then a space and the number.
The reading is km/h 70
